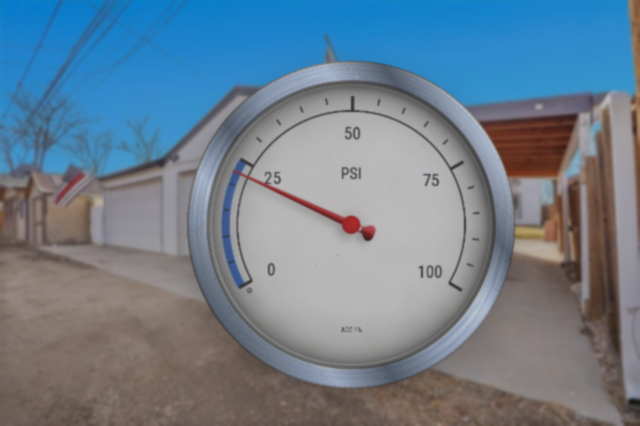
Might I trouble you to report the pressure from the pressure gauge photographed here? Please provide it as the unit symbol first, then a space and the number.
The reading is psi 22.5
